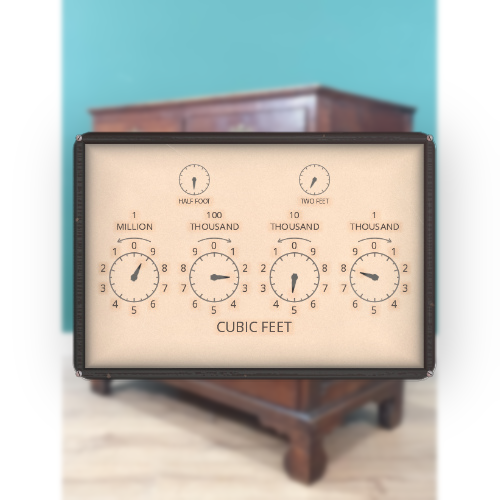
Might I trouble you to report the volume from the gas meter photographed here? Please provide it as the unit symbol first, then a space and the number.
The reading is ft³ 924800
